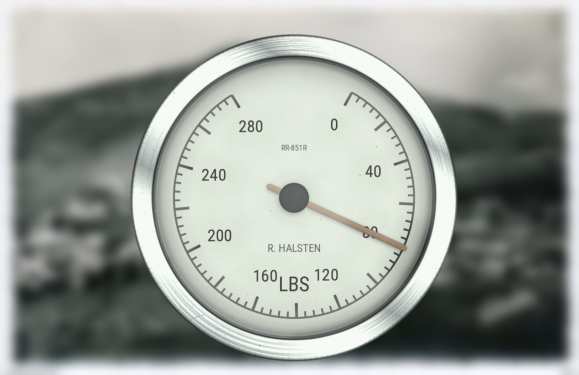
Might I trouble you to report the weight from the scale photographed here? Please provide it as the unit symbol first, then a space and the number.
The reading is lb 80
